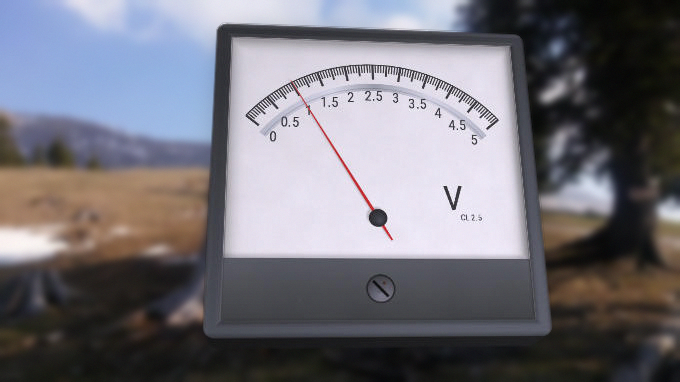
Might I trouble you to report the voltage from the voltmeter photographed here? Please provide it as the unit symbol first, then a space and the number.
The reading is V 1
